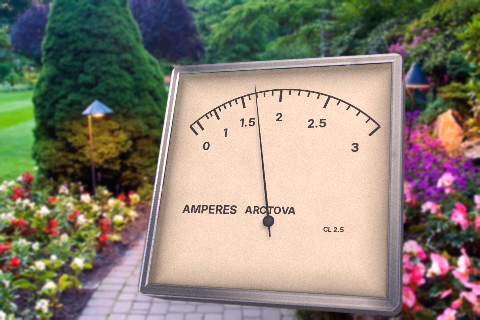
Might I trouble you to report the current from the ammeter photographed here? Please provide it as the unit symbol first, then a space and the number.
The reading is A 1.7
